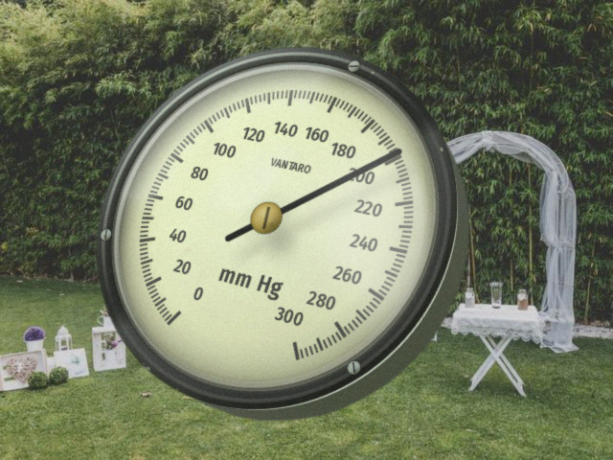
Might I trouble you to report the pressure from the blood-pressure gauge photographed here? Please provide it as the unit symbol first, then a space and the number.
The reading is mmHg 200
